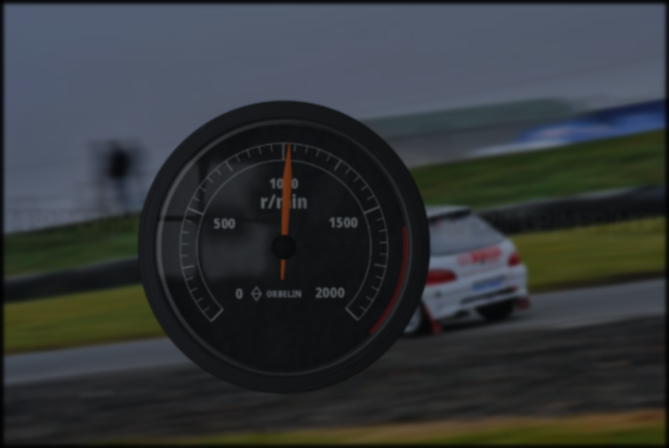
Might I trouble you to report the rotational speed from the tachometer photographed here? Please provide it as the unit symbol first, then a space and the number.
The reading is rpm 1025
